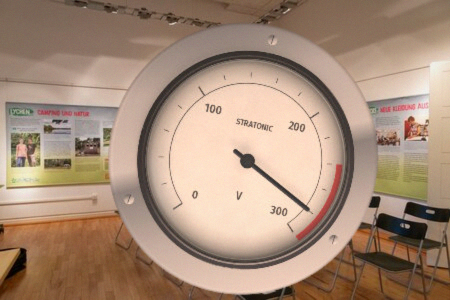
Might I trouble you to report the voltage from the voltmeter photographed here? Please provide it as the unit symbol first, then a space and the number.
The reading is V 280
